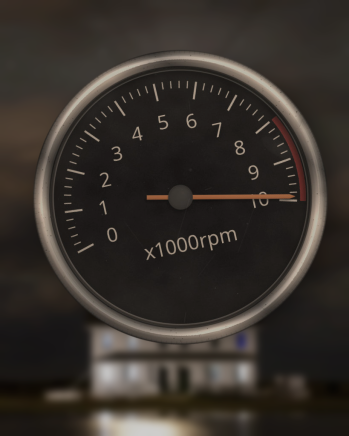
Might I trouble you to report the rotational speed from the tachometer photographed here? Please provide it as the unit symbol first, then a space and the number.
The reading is rpm 9900
